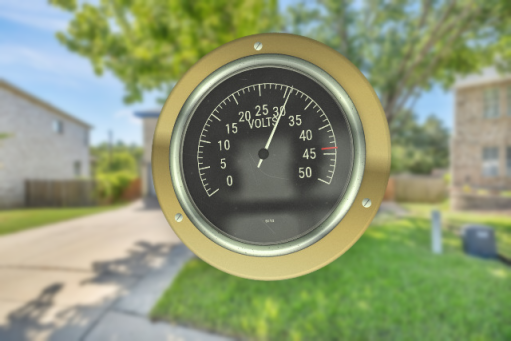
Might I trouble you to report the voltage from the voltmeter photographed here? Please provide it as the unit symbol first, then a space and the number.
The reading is V 31
